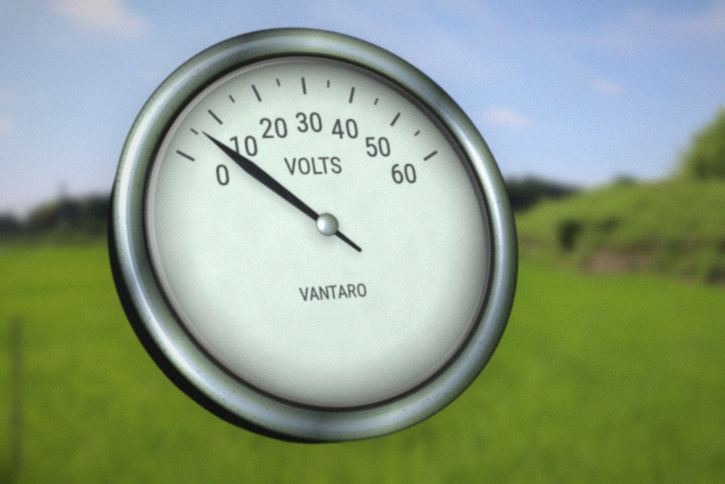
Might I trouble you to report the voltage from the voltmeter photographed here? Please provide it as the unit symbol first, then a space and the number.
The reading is V 5
